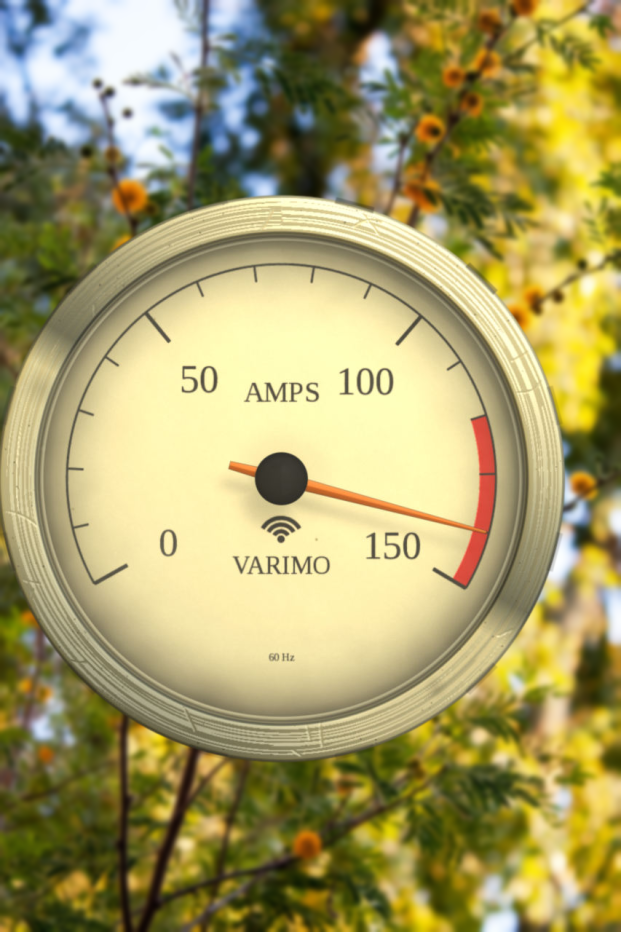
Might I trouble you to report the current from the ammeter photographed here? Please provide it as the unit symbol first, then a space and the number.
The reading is A 140
